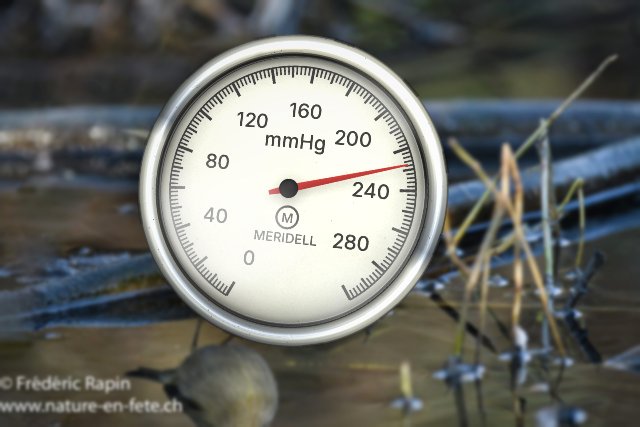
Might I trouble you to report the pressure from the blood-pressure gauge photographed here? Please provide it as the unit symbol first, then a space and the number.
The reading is mmHg 228
